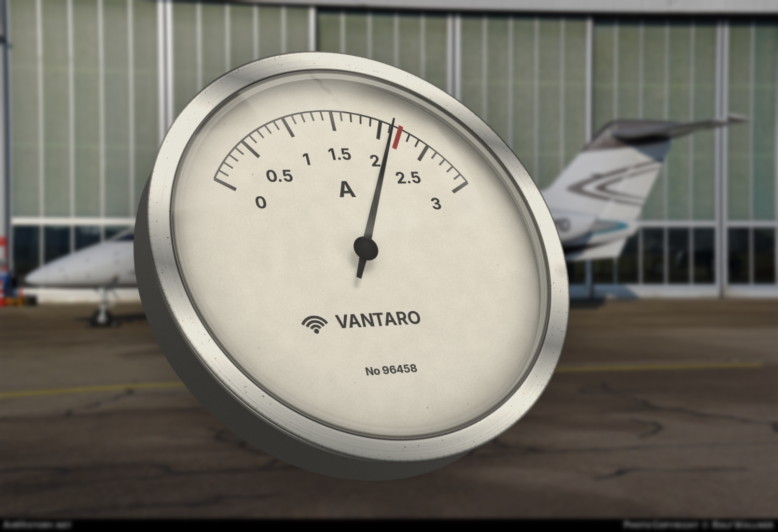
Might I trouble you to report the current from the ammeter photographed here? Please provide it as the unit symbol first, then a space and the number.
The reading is A 2.1
